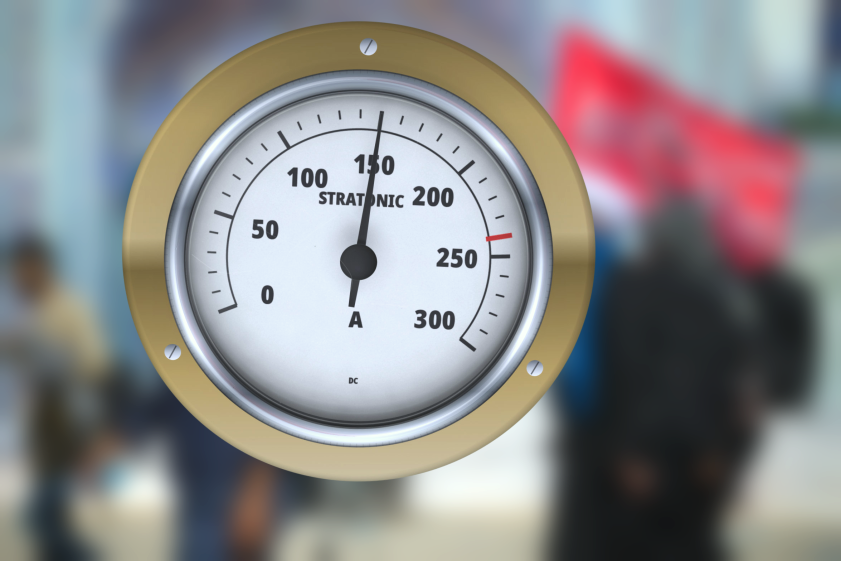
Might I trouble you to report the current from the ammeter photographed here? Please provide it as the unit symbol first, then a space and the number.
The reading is A 150
